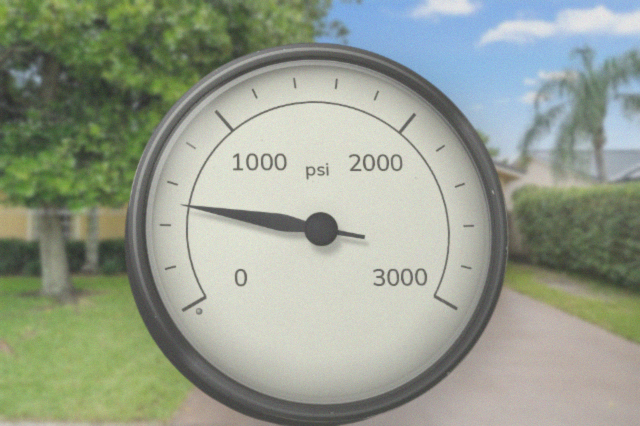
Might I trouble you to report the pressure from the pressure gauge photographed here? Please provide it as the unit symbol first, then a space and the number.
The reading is psi 500
